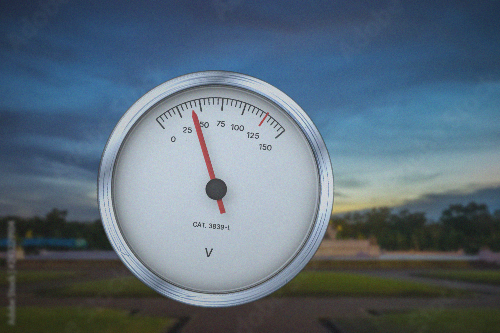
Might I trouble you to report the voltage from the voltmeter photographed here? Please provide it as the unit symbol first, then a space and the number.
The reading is V 40
